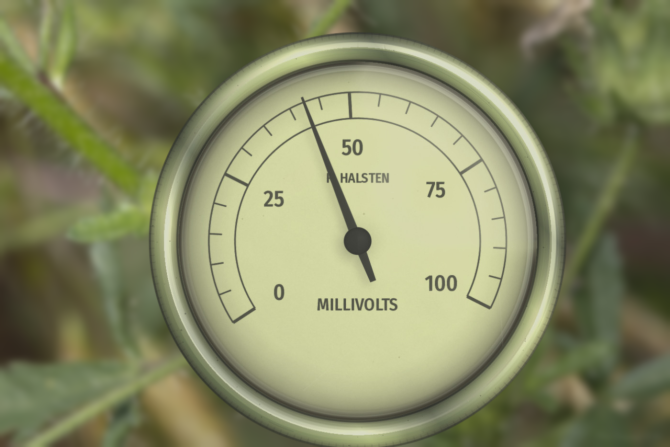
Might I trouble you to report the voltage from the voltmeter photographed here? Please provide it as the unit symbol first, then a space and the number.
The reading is mV 42.5
